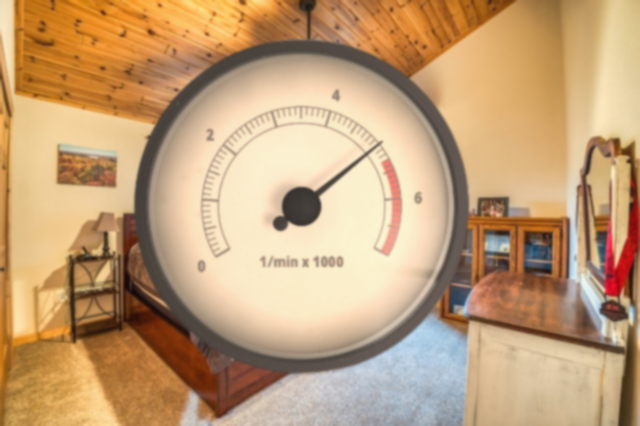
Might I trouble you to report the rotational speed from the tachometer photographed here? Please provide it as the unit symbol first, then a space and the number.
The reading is rpm 5000
